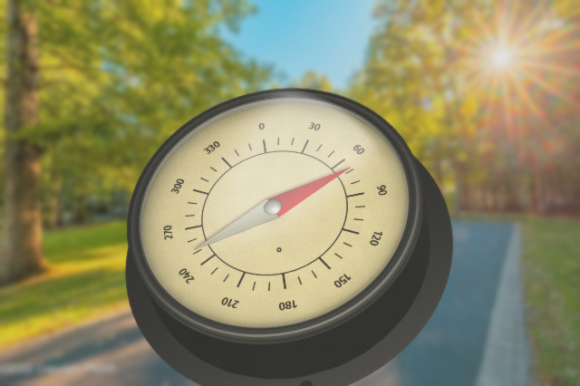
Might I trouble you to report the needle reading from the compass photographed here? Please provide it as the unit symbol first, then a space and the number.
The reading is ° 70
